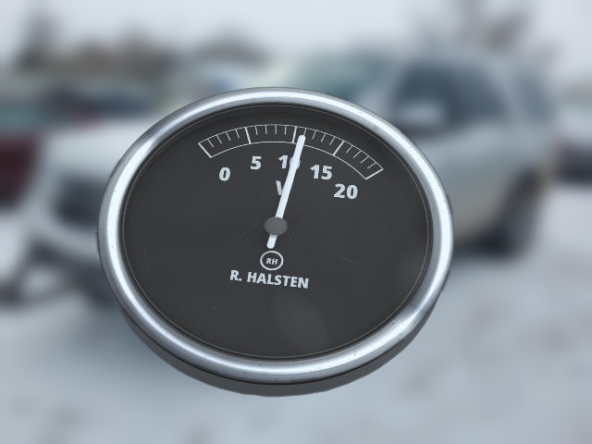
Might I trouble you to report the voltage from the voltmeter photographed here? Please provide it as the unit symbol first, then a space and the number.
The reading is V 11
